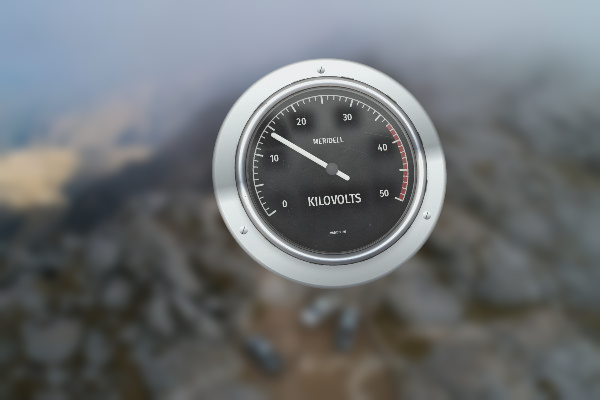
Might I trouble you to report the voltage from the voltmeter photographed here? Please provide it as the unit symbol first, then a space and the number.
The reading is kV 14
